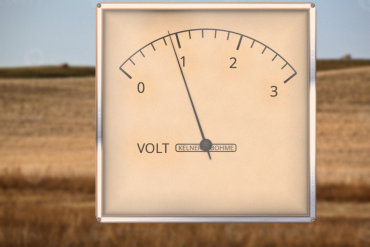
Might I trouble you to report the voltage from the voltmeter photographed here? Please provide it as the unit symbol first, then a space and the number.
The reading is V 0.9
